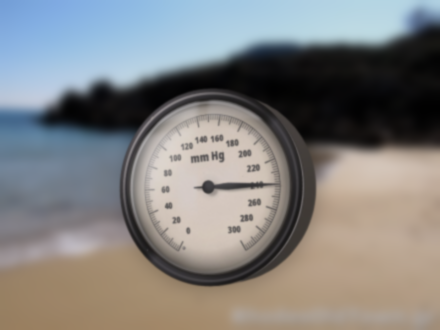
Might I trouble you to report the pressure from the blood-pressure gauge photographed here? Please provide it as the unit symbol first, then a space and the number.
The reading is mmHg 240
